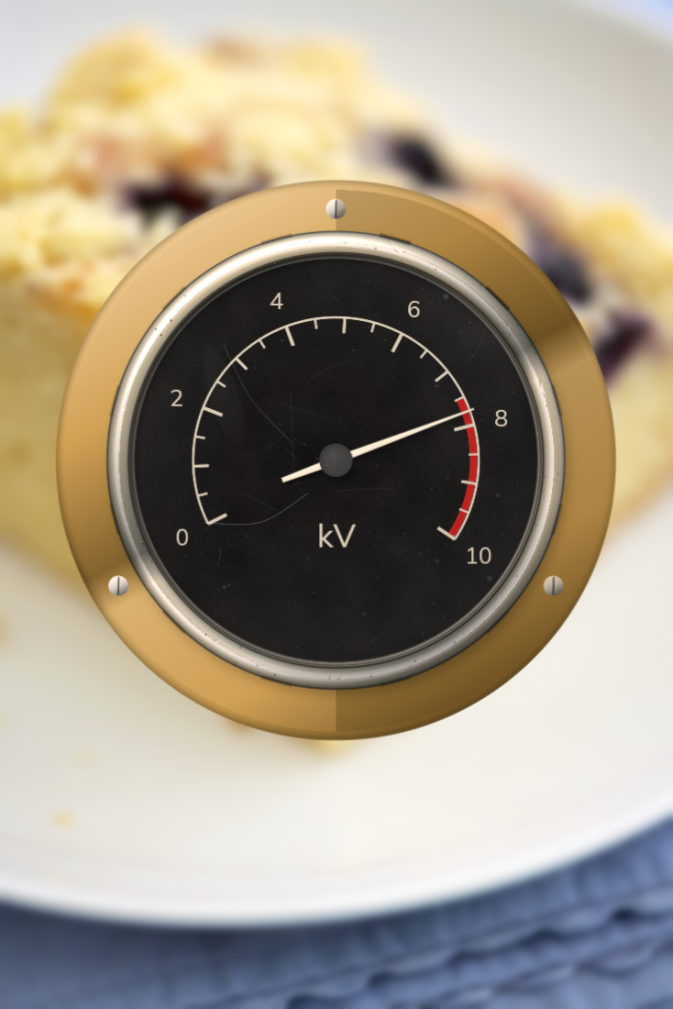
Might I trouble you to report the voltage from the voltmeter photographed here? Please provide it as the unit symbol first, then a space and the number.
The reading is kV 7.75
